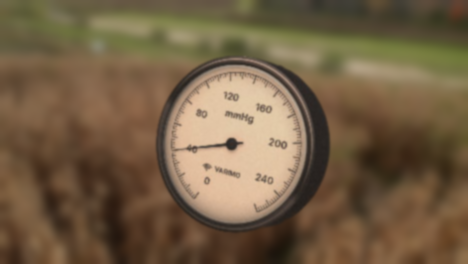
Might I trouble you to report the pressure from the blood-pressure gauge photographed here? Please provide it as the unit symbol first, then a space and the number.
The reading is mmHg 40
